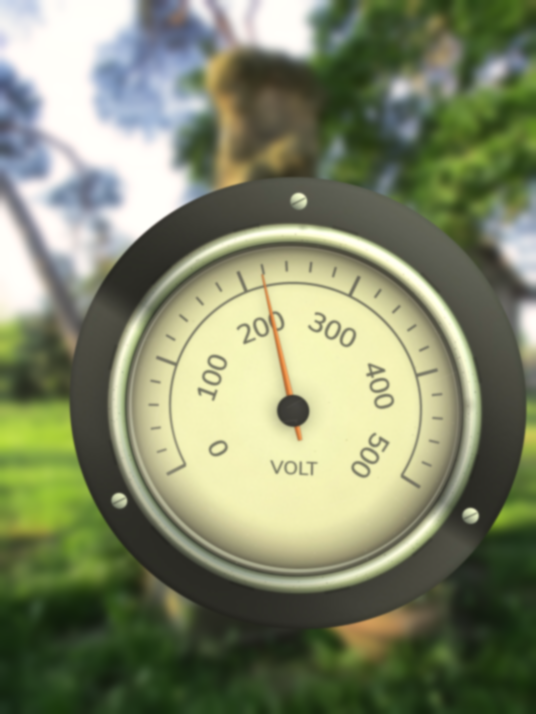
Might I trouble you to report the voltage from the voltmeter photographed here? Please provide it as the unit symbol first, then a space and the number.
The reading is V 220
